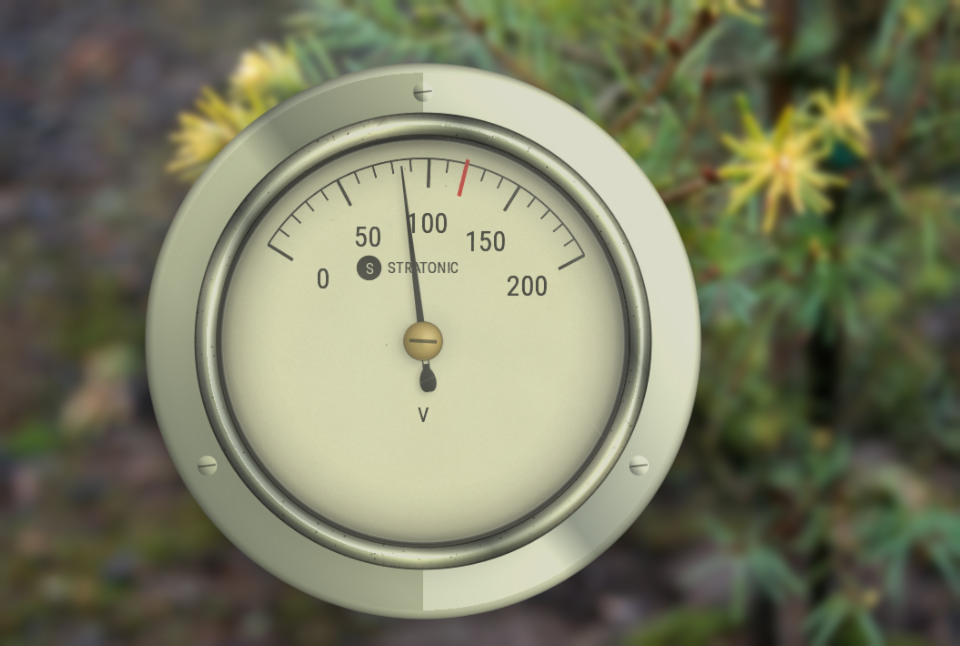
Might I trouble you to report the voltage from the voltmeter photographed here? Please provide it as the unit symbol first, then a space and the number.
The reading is V 85
